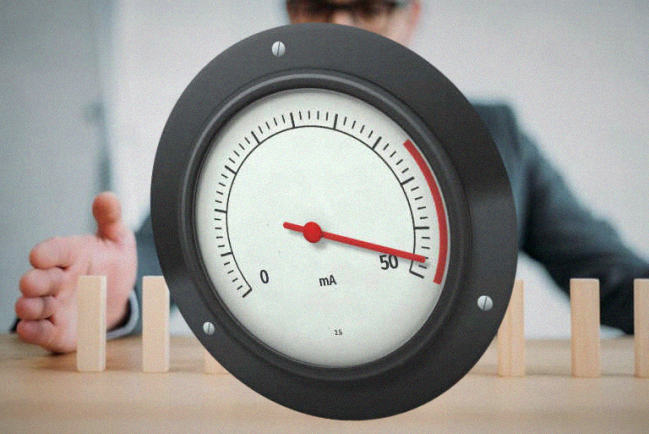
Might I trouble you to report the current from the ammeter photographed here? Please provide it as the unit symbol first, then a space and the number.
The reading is mA 48
